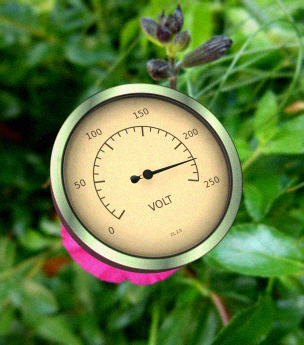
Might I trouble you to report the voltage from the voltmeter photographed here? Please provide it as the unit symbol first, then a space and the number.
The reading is V 225
